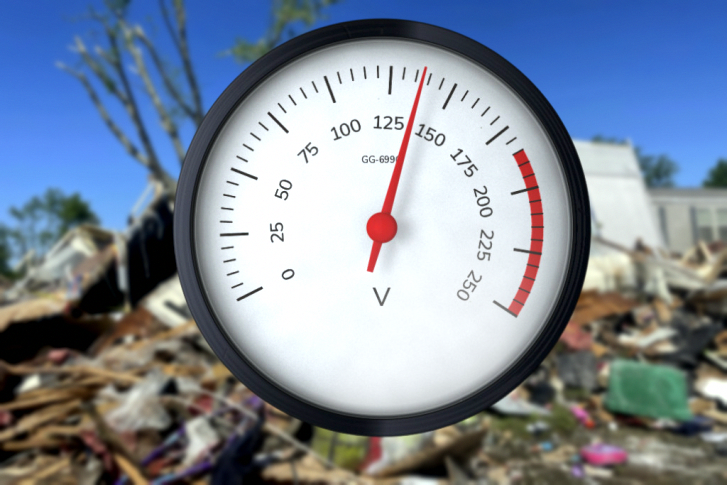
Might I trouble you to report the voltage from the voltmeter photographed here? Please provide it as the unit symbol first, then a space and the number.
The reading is V 137.5
